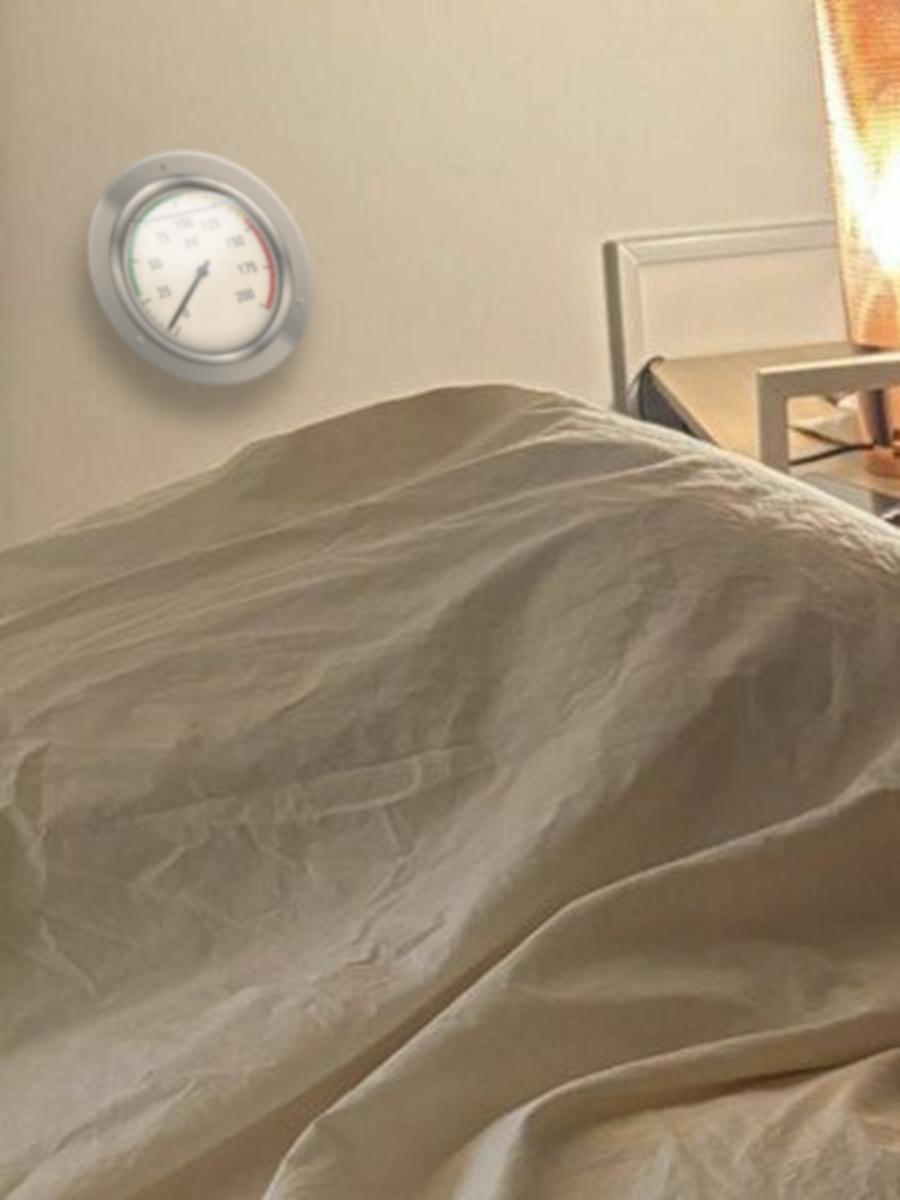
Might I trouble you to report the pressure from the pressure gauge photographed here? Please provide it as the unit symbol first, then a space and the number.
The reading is psi 5
